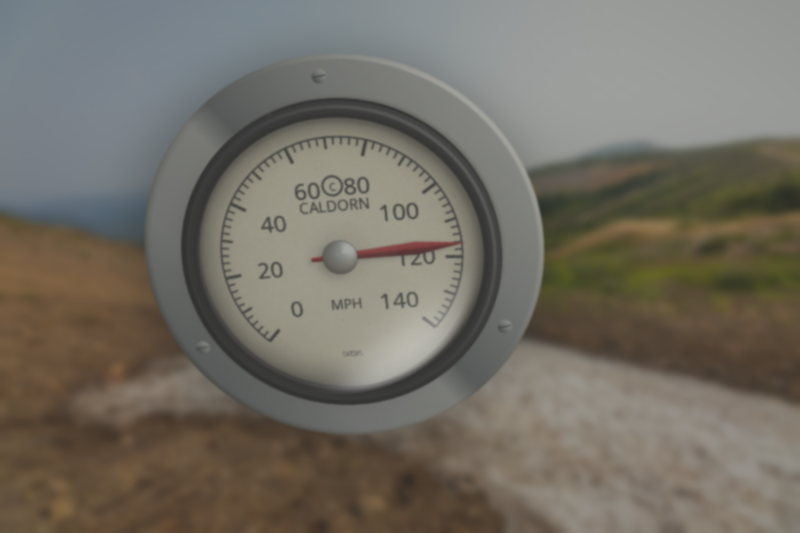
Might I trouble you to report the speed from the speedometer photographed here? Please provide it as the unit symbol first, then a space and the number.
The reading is mph 116
